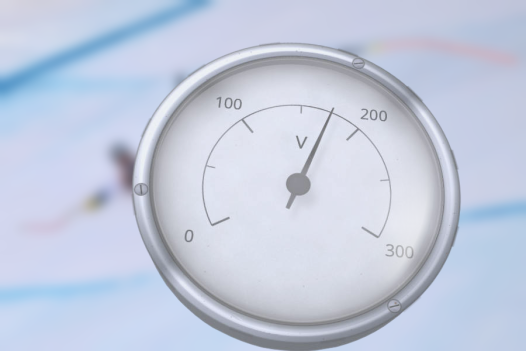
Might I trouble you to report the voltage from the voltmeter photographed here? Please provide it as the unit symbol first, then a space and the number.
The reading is V 175
